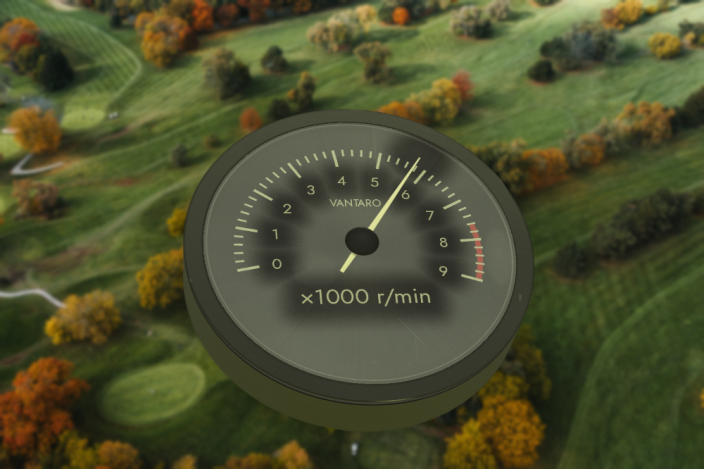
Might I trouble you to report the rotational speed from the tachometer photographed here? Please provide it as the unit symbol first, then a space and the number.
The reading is rpm 5800
